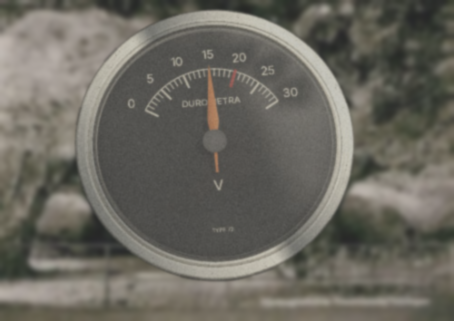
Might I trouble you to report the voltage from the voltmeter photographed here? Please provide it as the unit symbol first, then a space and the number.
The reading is V 15
